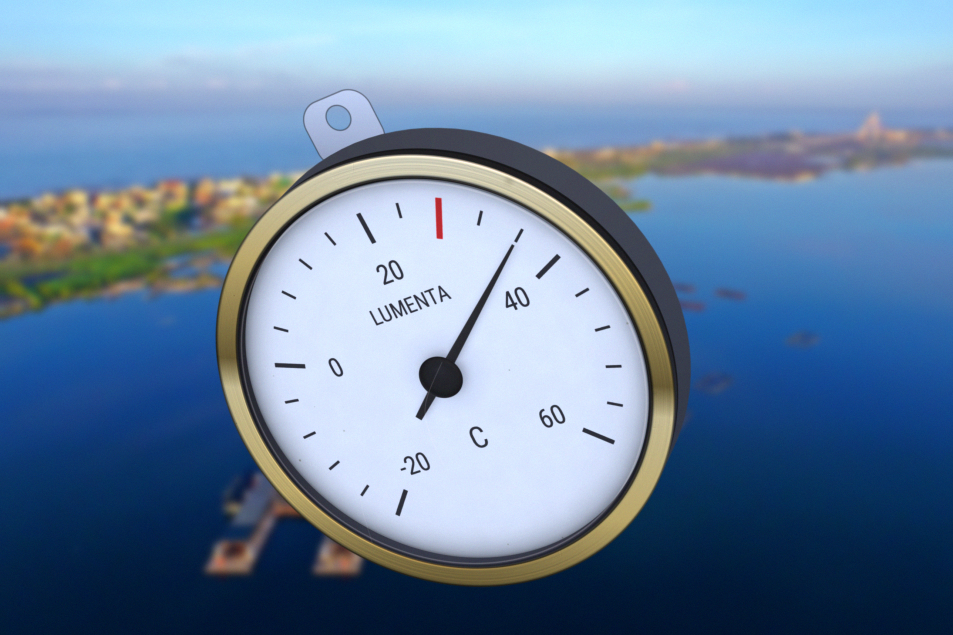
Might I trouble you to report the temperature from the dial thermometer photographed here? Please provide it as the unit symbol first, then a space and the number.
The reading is °C 36
